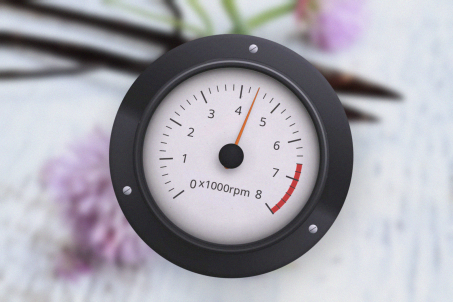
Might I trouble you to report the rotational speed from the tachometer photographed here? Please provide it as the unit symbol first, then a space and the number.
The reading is rpm 4400
